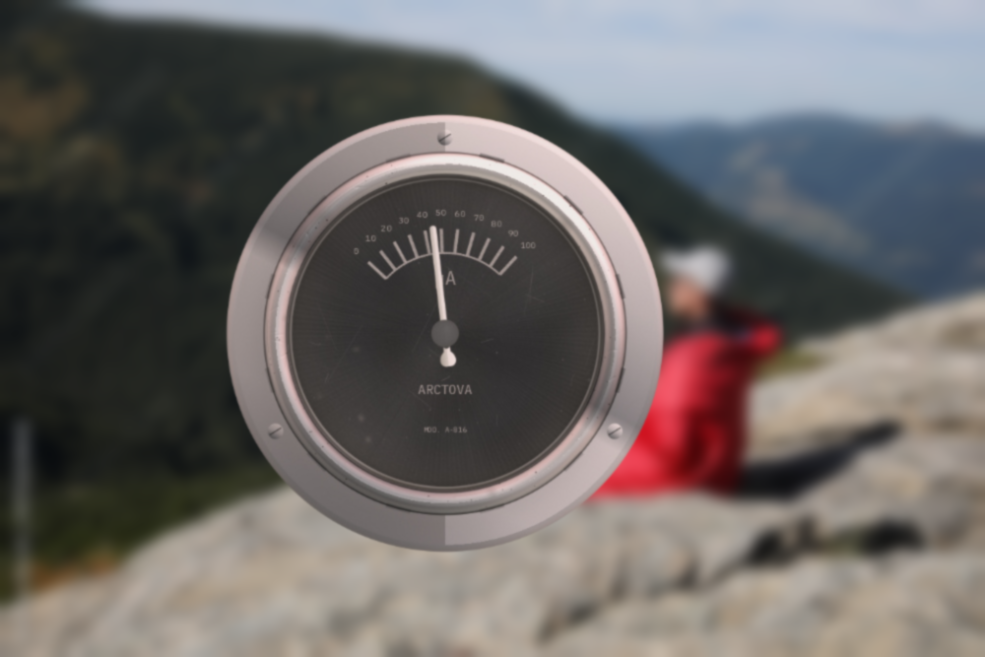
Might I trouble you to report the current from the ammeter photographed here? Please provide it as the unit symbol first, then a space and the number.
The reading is µA 45
